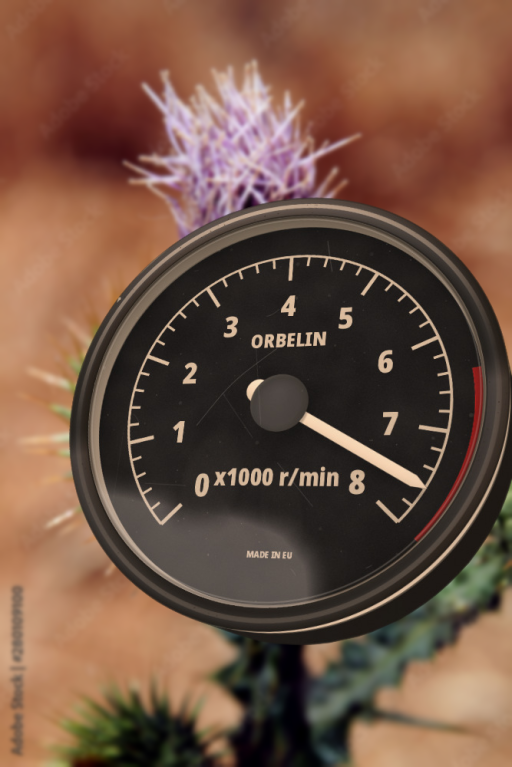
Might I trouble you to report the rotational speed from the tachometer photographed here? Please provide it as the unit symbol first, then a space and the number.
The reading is rpm 7600
